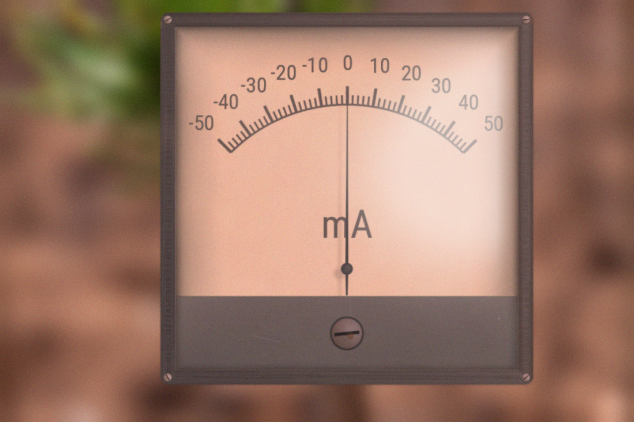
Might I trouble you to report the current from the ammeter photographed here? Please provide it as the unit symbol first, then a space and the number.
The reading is mA 0
